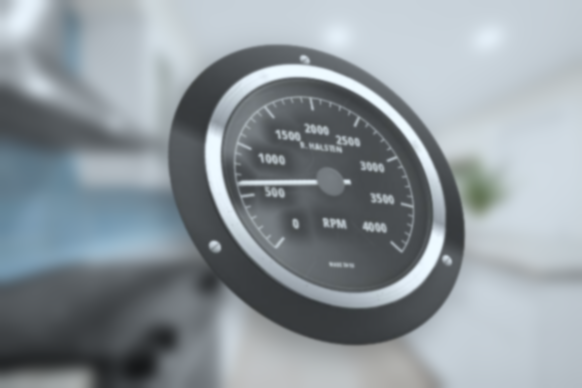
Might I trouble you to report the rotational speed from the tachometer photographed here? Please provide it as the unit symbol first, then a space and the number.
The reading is rpm 600
